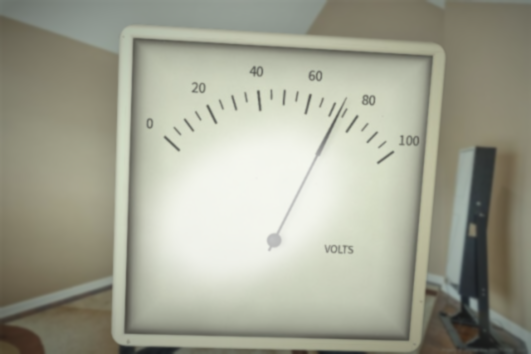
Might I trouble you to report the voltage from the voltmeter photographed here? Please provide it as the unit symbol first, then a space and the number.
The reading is V 72.5
